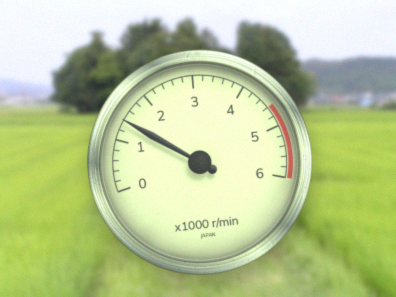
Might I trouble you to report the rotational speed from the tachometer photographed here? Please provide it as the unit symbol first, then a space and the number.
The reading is rpm 1400
